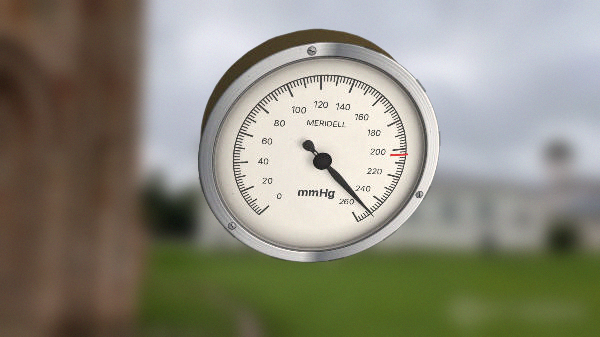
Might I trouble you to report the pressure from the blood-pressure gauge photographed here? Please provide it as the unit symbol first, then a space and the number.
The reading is mmHg 250
